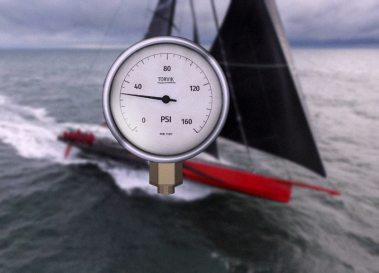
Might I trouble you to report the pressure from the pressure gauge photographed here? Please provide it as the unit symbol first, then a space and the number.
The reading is psi 30
